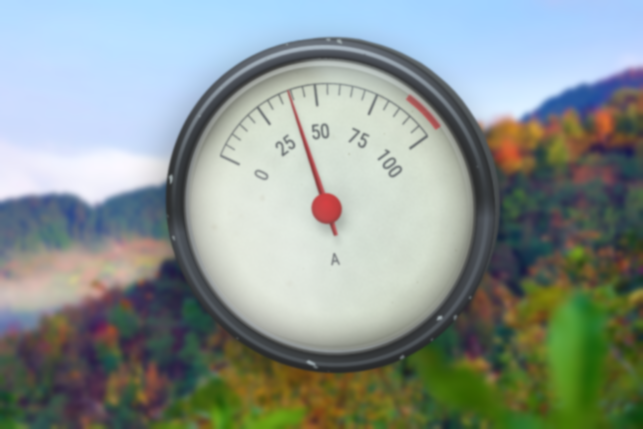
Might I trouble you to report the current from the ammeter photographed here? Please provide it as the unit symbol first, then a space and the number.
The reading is A 40
